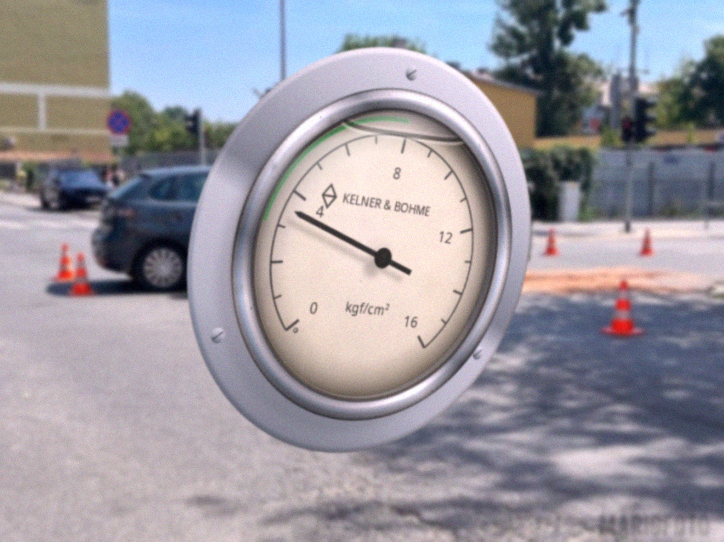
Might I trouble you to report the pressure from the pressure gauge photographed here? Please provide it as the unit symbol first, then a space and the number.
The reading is kg/cm² 3.5
